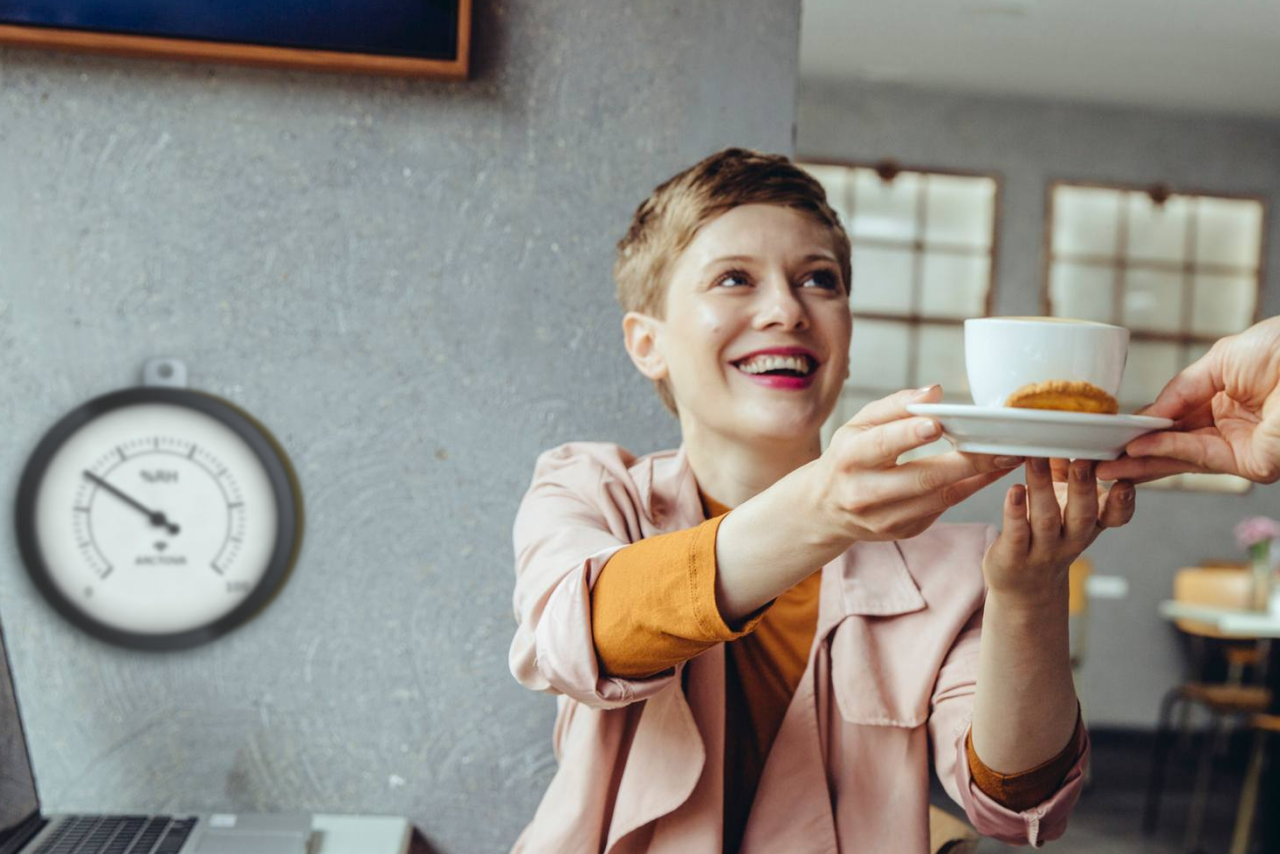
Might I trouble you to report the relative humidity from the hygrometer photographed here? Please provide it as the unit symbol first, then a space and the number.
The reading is % 30
